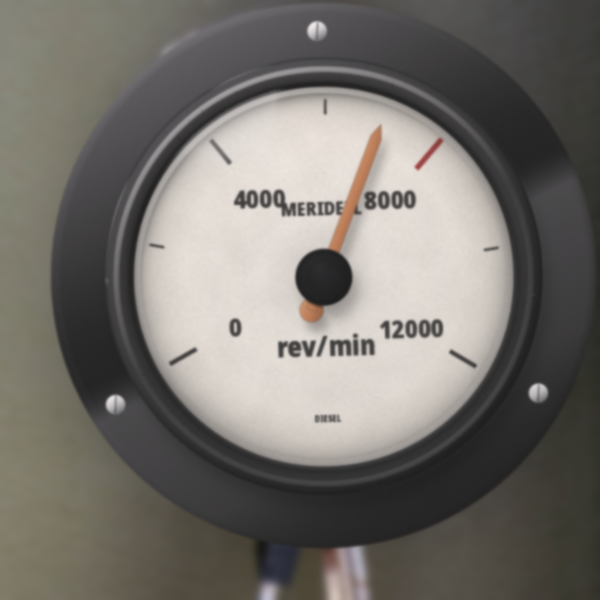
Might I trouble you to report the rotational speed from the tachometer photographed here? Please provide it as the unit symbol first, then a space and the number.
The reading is rpm 7000
